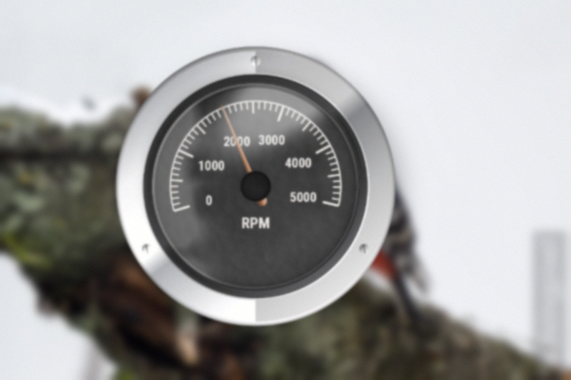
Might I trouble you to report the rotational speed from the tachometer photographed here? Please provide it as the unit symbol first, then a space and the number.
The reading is rpm 2000
